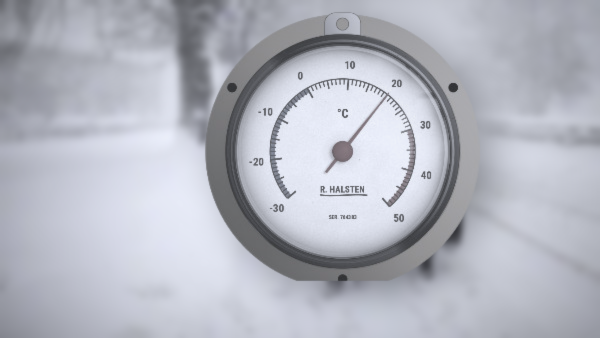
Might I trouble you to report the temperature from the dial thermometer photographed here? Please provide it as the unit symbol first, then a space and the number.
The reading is °C 20
